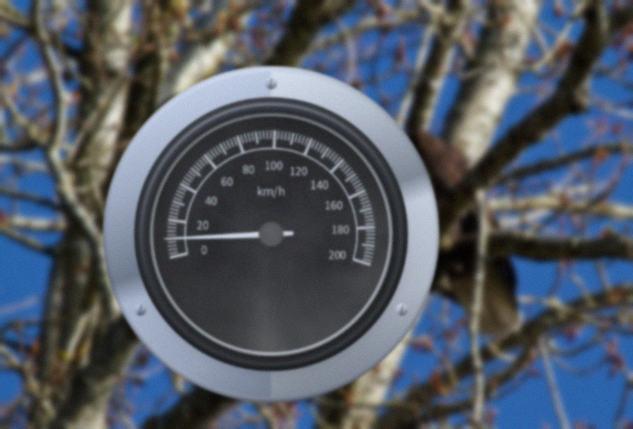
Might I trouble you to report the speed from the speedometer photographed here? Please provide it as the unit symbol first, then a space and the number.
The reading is km/h 10
